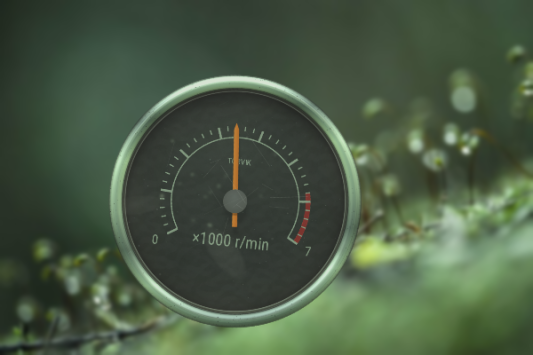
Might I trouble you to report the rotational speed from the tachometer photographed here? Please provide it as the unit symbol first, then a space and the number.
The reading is rpm 3400
